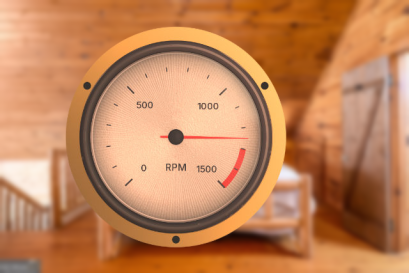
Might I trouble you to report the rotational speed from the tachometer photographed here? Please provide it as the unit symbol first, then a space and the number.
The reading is rpm 1250
